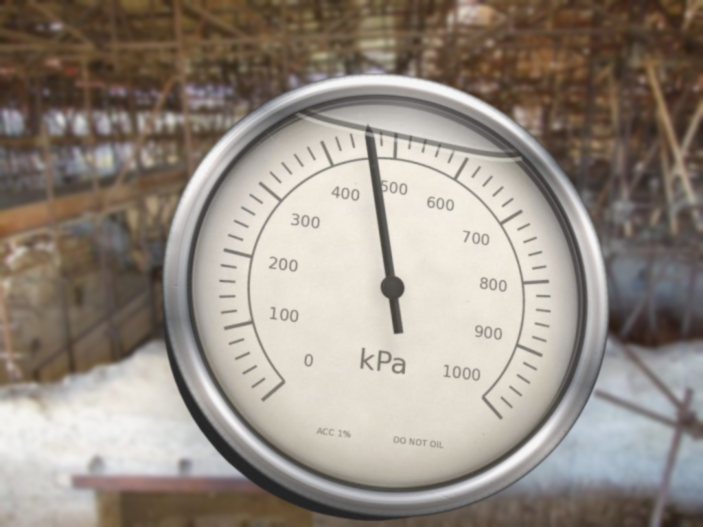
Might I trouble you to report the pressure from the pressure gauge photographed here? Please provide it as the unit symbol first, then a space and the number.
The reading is kPa 460
